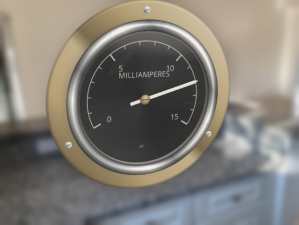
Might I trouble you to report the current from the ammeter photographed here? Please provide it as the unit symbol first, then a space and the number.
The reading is mA 12
